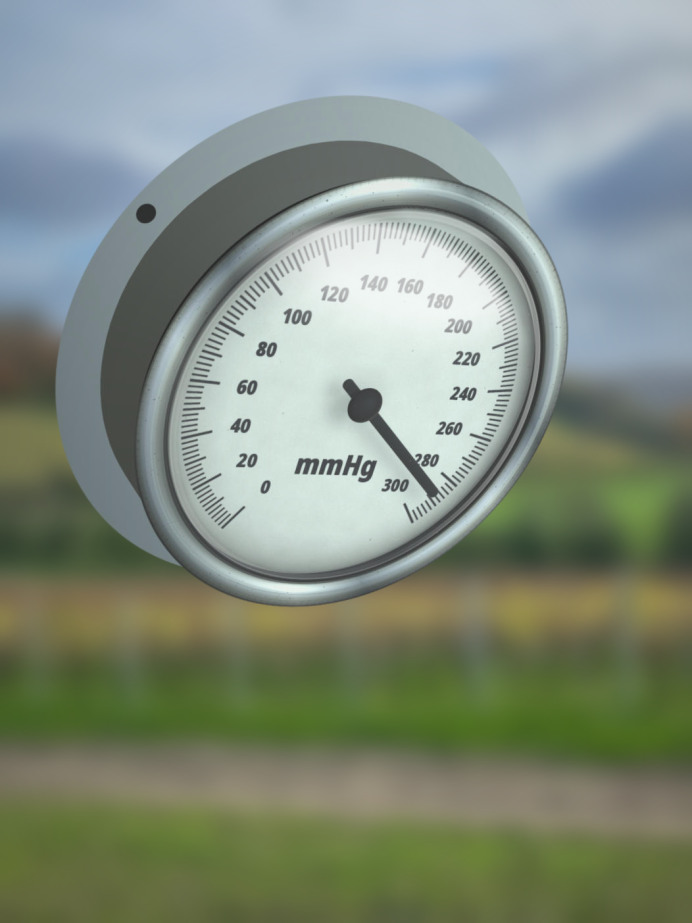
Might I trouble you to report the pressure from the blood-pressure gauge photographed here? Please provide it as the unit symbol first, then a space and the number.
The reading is mmHg 288
